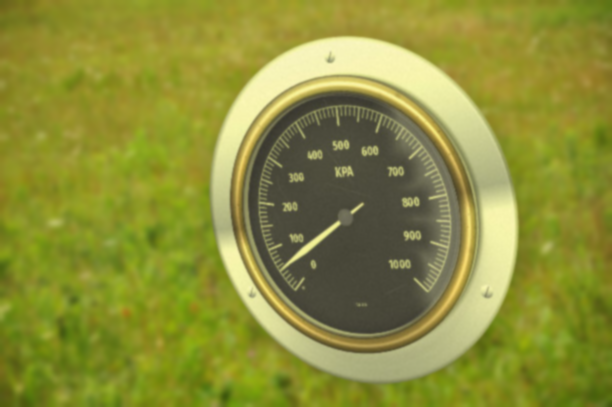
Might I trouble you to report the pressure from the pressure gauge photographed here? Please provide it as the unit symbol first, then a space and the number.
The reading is kPa 50
